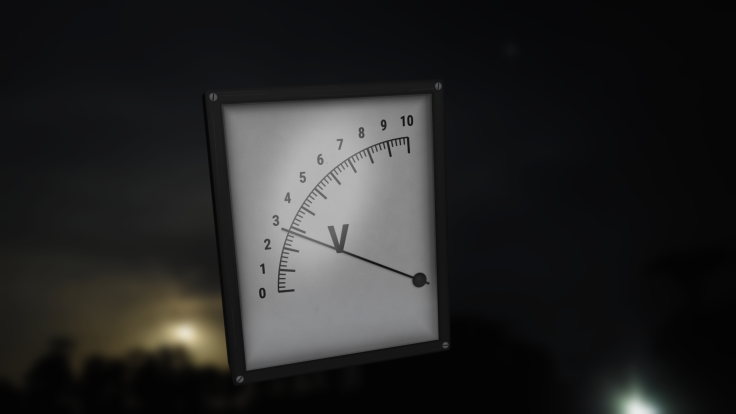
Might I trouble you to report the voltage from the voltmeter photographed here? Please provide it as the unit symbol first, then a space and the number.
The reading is V 2.8
